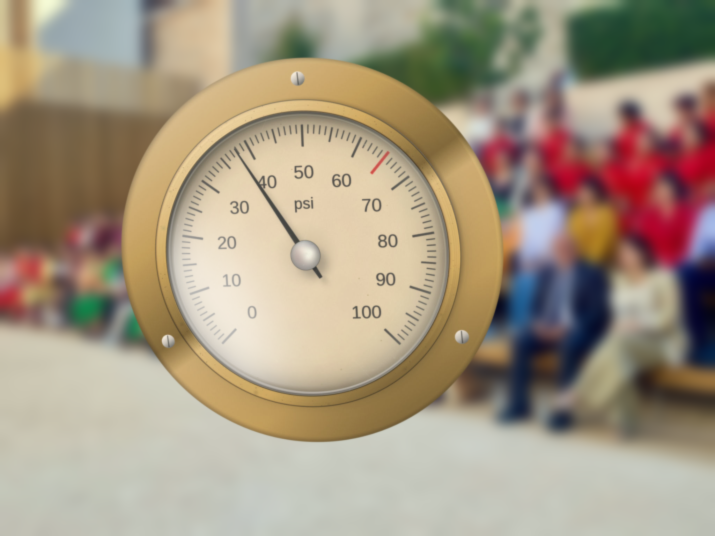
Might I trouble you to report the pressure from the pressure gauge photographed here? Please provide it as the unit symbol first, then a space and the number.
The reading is psi 38
